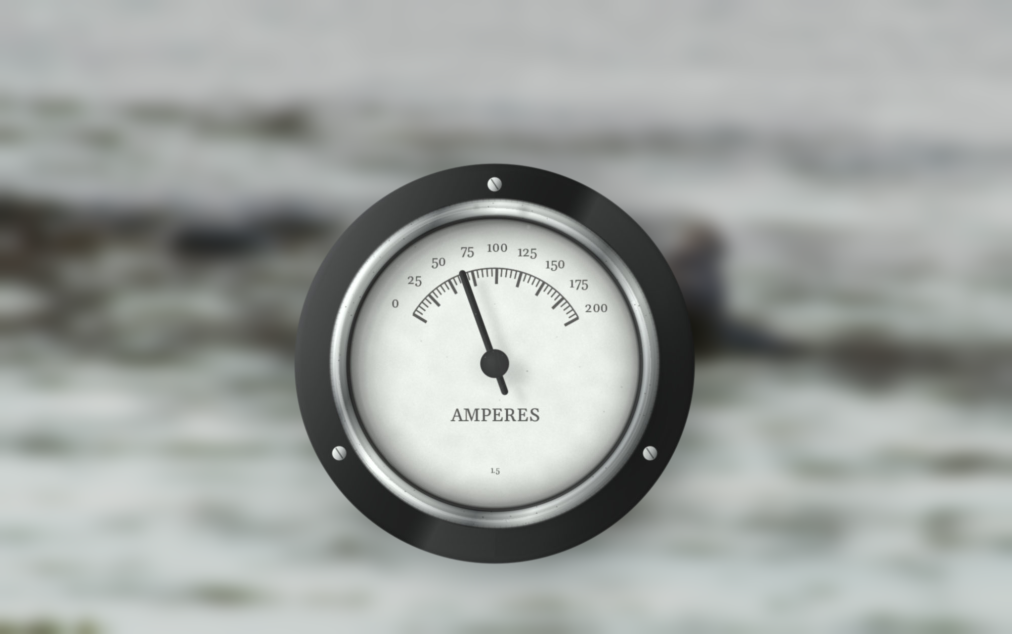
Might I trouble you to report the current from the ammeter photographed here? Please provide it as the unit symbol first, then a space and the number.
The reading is A 65
